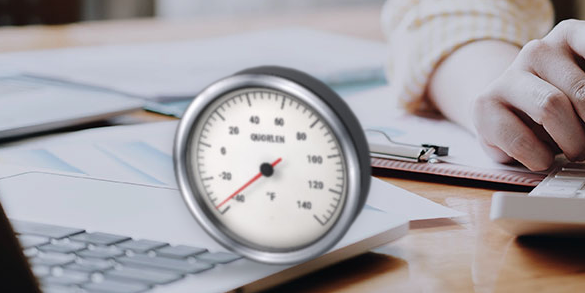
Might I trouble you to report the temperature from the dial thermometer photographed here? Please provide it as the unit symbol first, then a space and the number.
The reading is °F -36
